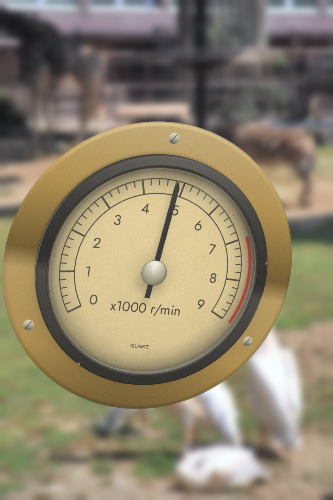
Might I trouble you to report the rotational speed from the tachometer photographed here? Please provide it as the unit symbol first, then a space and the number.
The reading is rpm 4800
